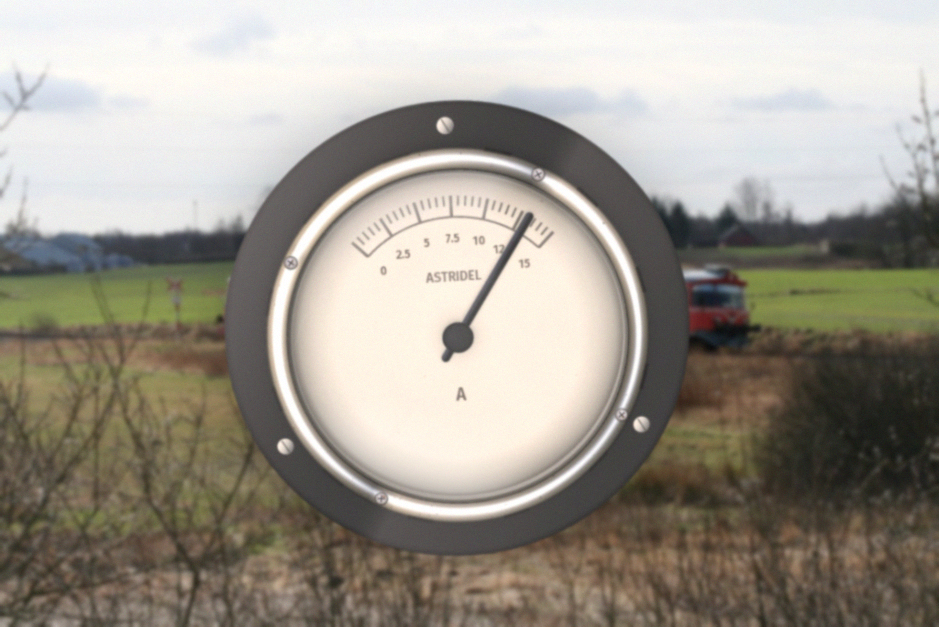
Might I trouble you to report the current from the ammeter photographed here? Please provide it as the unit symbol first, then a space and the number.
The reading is A 13
